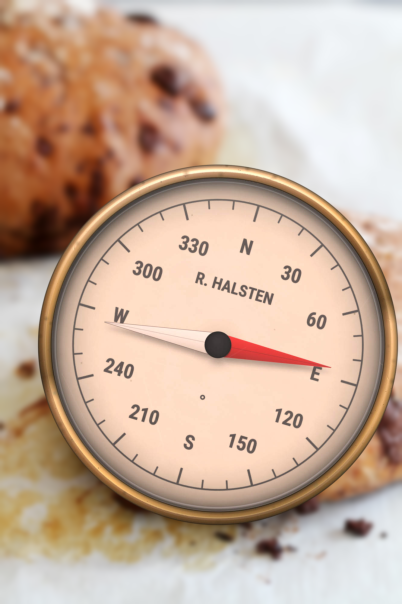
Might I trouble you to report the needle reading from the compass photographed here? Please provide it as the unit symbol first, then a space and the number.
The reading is ° 85
